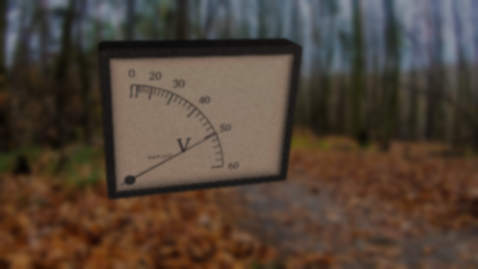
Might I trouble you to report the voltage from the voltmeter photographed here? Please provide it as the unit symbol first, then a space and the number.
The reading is V 50
